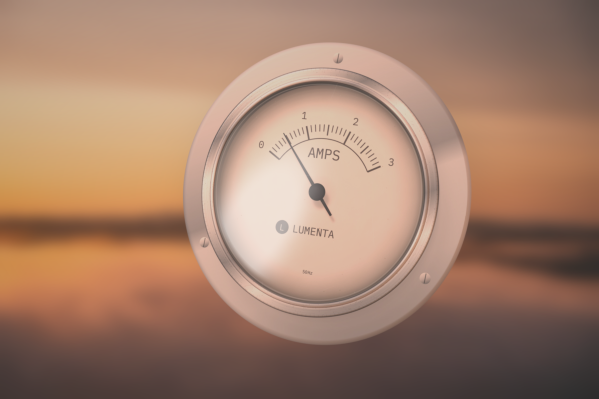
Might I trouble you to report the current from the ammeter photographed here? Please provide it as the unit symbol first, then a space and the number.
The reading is A 0.5
